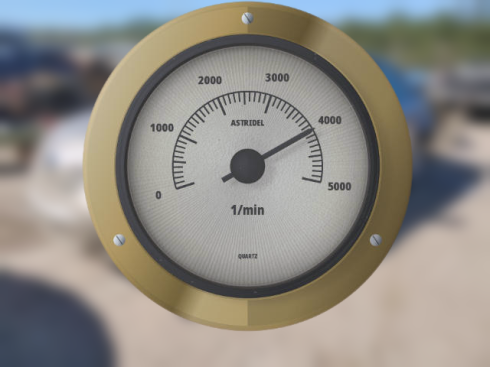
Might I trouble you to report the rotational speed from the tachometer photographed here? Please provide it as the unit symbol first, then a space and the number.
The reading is rpm 4000
